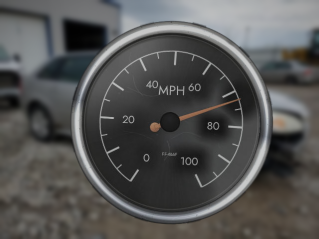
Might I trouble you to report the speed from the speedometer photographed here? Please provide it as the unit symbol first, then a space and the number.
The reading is mph 72.5
